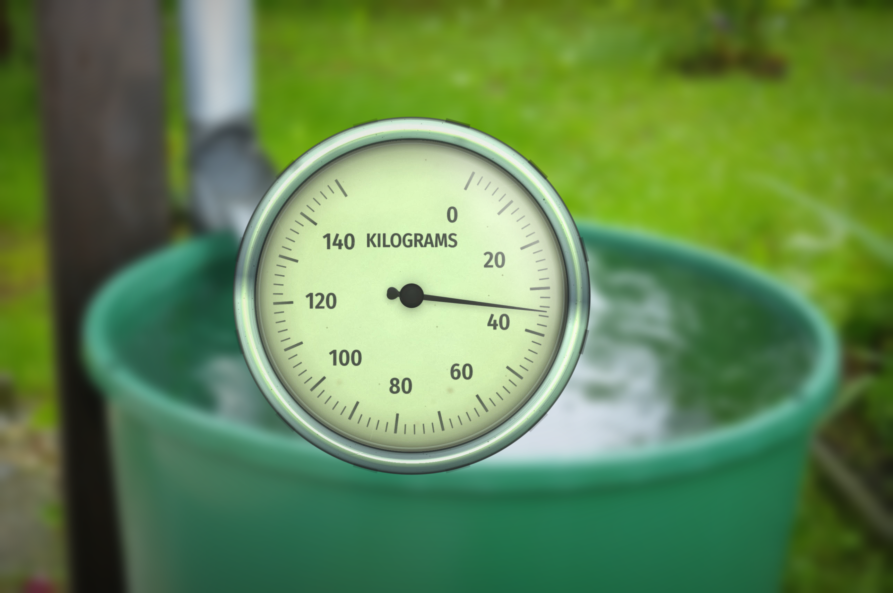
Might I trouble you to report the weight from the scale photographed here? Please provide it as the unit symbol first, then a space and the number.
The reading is kg 35
